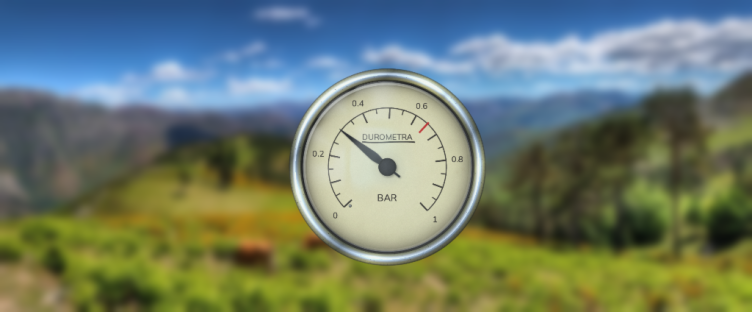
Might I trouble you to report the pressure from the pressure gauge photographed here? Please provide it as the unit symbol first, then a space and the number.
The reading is bar 0.3
